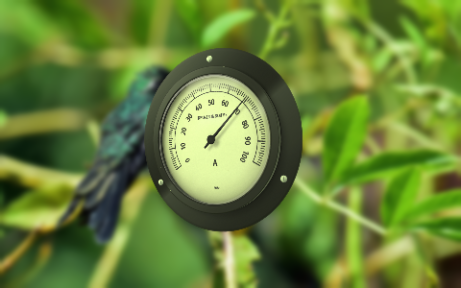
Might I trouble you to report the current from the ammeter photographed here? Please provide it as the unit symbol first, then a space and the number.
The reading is A 70
